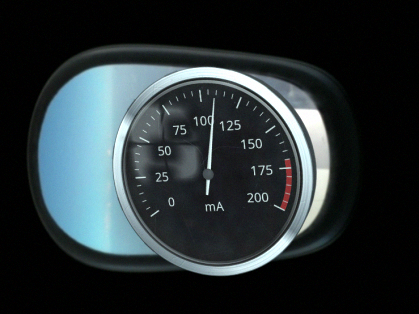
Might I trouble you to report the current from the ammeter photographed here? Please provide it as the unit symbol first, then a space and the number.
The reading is mA 110
